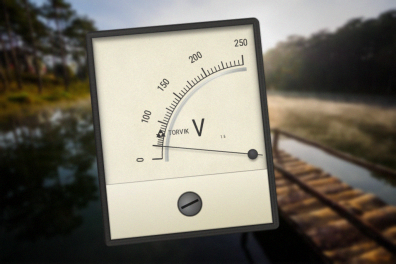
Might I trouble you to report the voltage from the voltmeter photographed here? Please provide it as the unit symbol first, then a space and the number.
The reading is V 50
